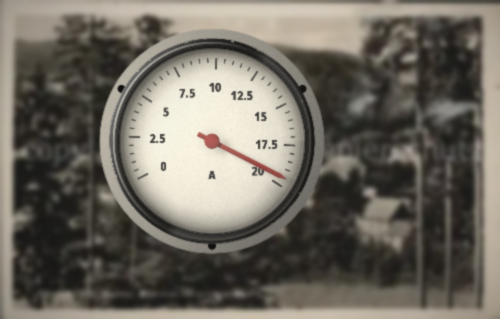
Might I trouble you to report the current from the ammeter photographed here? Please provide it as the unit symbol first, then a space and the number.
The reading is A 19.5
